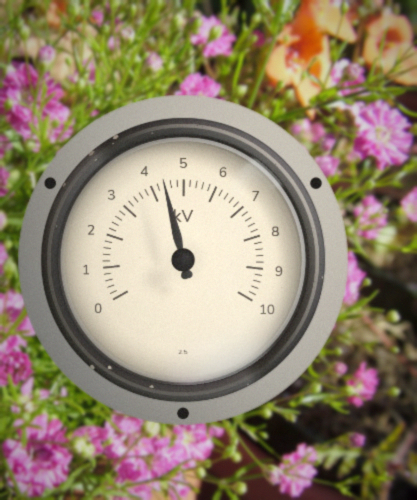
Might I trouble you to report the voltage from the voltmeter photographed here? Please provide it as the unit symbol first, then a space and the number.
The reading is kV 4.4
